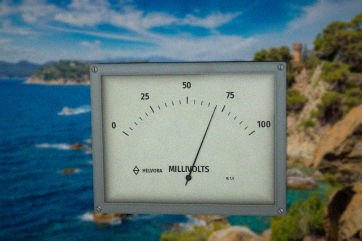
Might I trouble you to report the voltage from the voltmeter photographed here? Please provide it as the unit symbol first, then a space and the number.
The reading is mV 70
